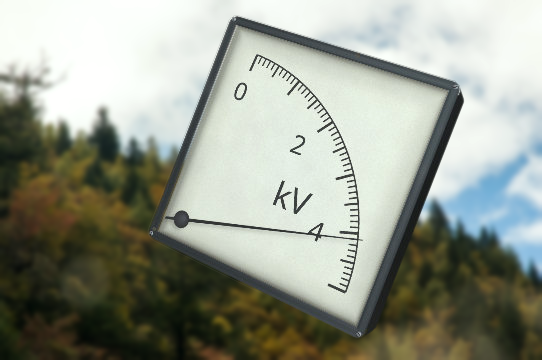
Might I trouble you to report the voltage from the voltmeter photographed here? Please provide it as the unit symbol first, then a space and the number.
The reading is kV 4.1
